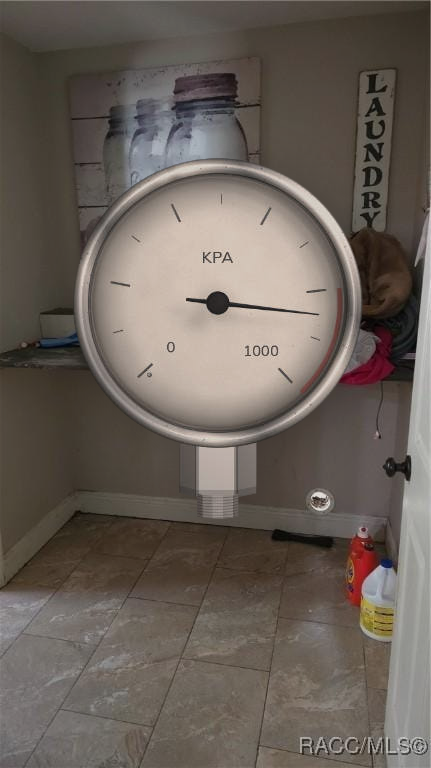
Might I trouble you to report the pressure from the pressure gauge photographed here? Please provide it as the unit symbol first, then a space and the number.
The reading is kPa 850
